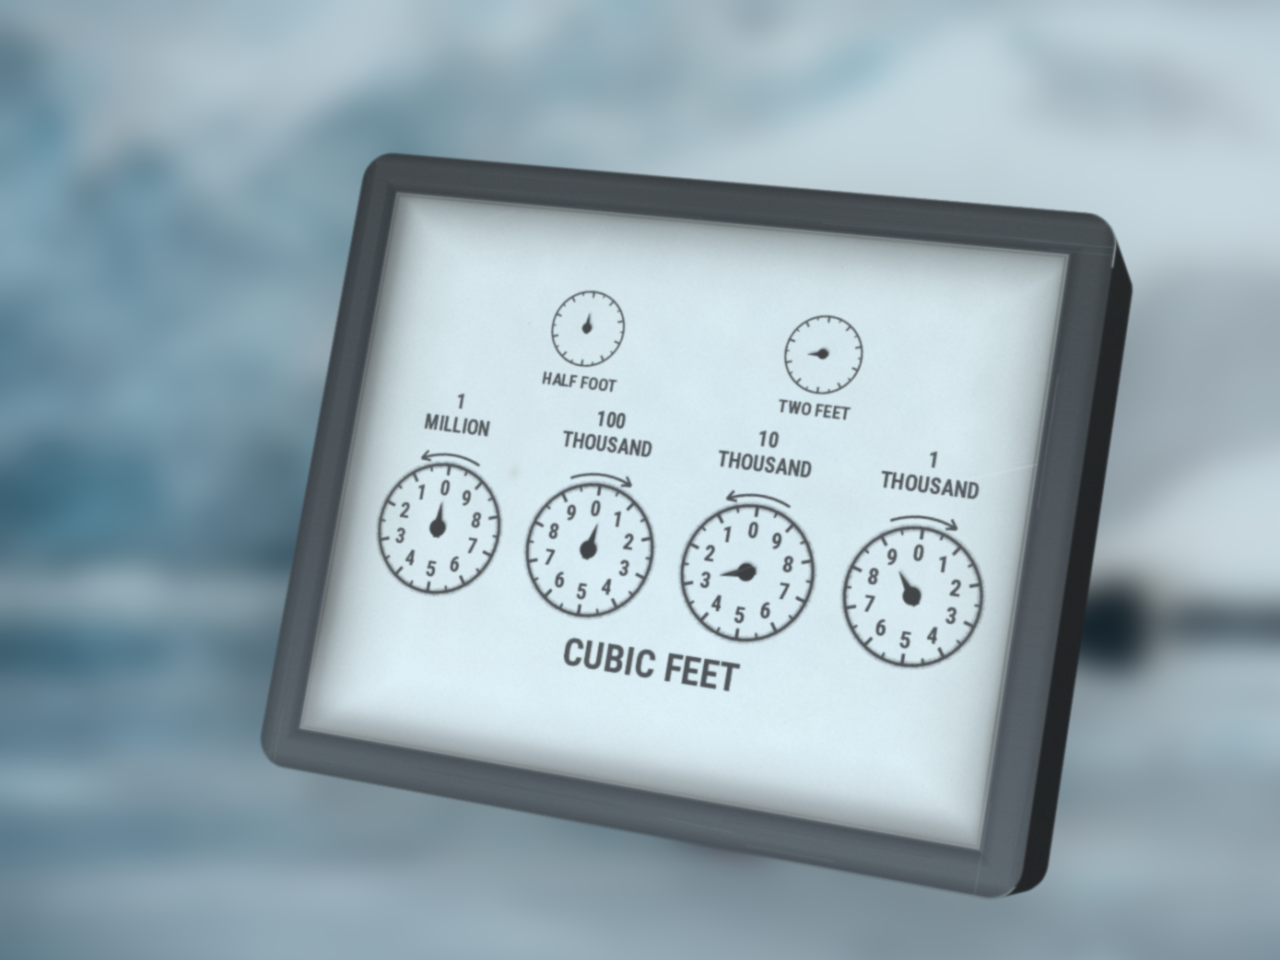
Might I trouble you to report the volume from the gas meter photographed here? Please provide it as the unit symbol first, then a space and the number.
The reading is ft³ 2900
